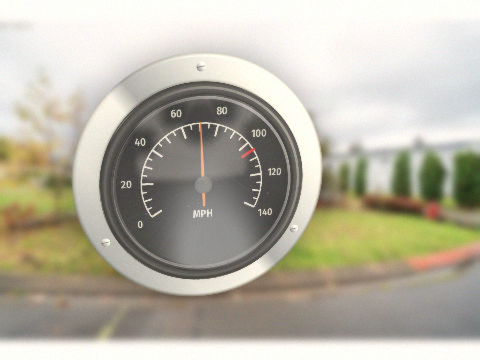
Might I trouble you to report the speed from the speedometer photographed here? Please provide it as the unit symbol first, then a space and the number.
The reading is mph 70
